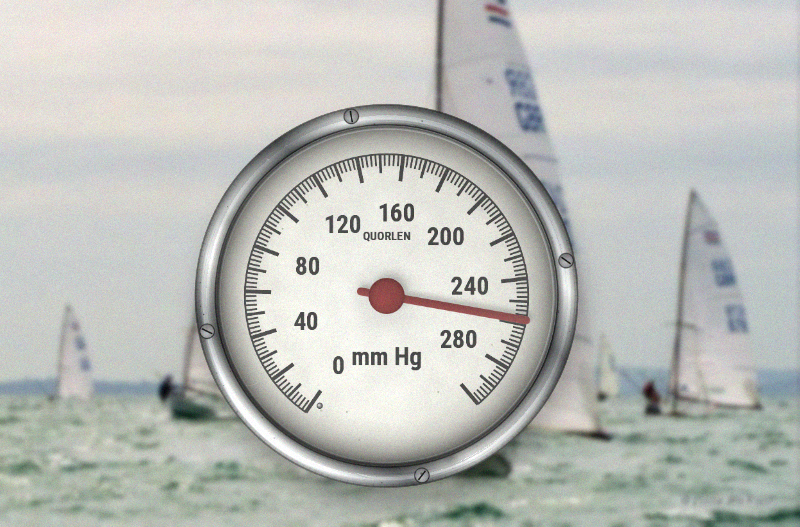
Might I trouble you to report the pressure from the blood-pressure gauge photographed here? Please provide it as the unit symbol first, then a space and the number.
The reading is mmHg 258
